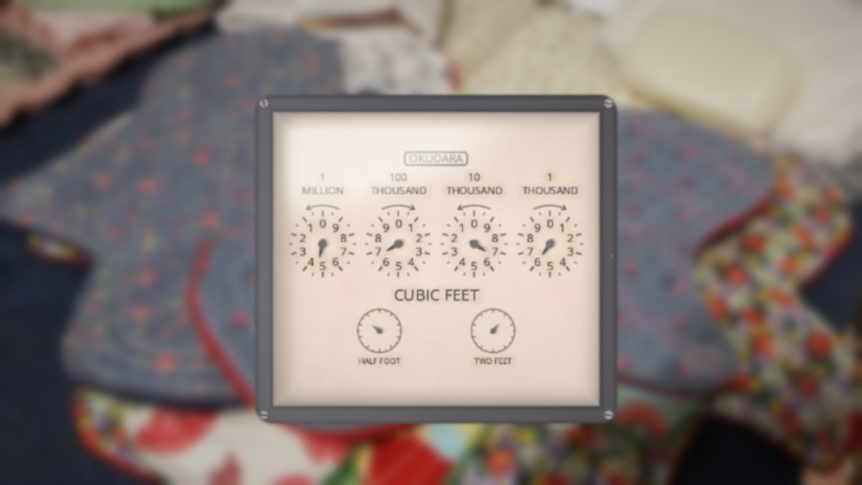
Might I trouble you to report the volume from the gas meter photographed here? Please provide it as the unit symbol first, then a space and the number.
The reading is ft³ 466600
